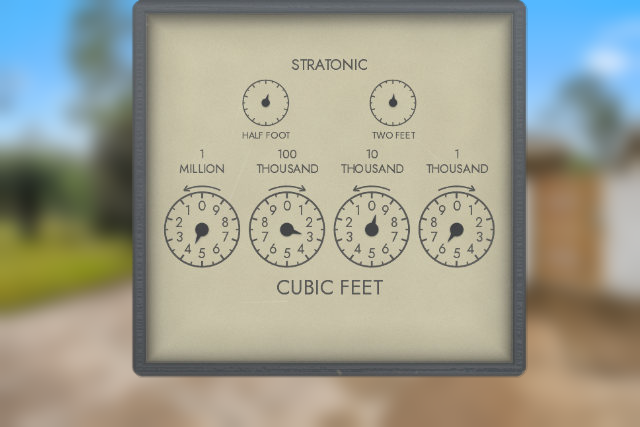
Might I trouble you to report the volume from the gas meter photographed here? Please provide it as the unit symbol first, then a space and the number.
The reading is ft³ 429600
